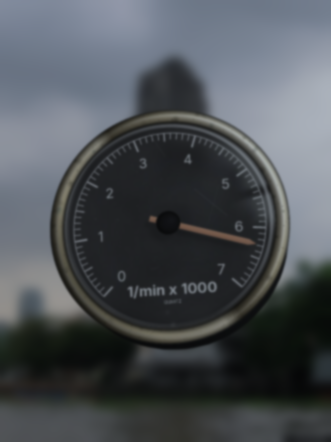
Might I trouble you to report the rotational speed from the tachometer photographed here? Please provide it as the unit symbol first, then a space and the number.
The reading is rpm 6300
